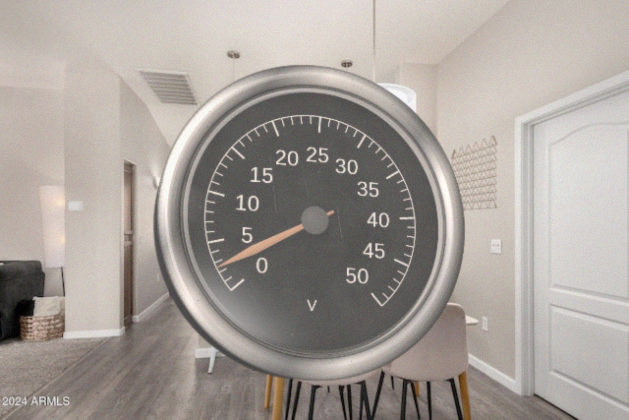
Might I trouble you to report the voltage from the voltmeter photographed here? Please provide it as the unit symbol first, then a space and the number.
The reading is V 2.5
